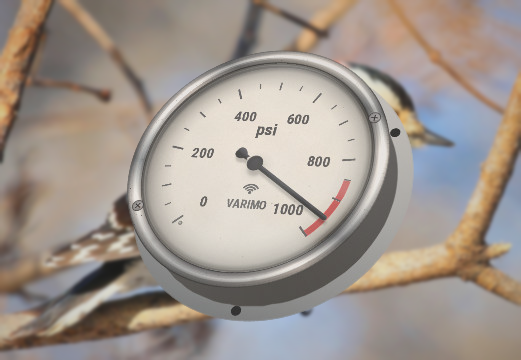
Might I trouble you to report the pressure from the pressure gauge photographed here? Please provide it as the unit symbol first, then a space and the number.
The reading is psi 950
